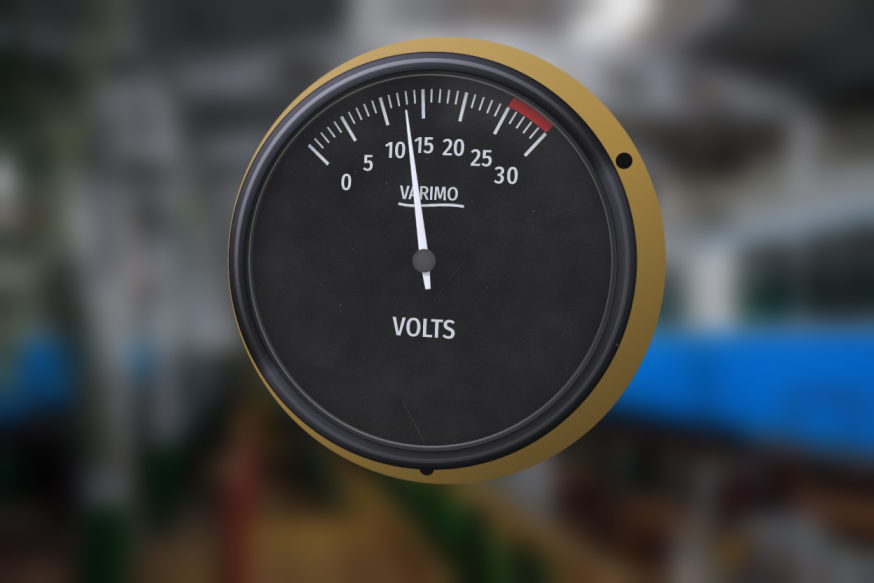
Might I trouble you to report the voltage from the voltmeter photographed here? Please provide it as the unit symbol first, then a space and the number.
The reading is V 13
